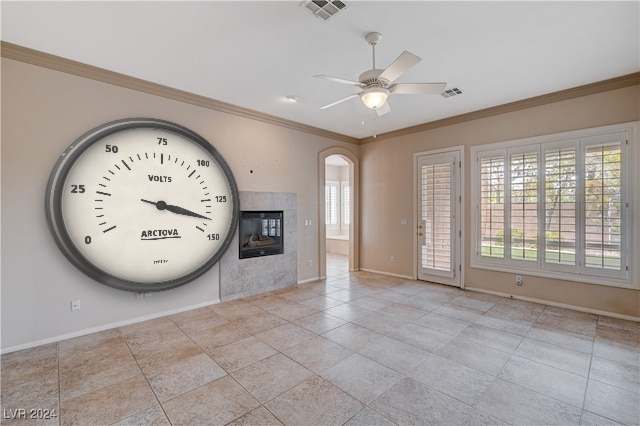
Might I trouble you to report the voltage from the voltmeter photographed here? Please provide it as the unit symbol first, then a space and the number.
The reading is V 140
